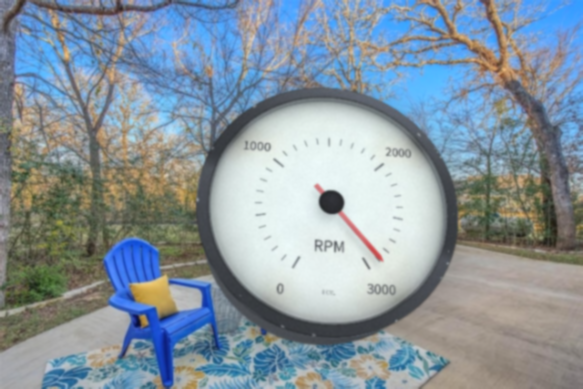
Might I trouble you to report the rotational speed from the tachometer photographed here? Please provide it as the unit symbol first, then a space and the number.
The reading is rpm 2900
